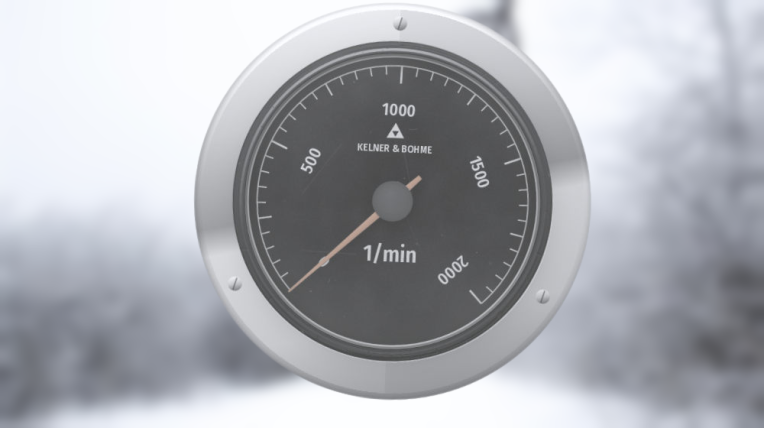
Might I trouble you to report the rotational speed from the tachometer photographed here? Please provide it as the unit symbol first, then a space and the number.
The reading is rpm 0
